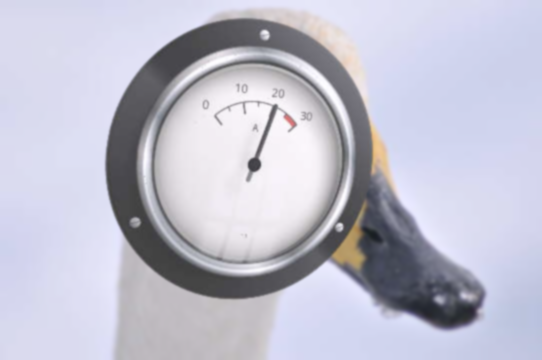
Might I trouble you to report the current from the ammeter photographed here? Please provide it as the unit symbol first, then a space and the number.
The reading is A 20
